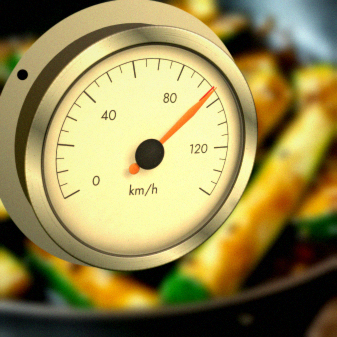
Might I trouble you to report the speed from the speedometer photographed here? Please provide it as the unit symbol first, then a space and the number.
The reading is km/h 95
